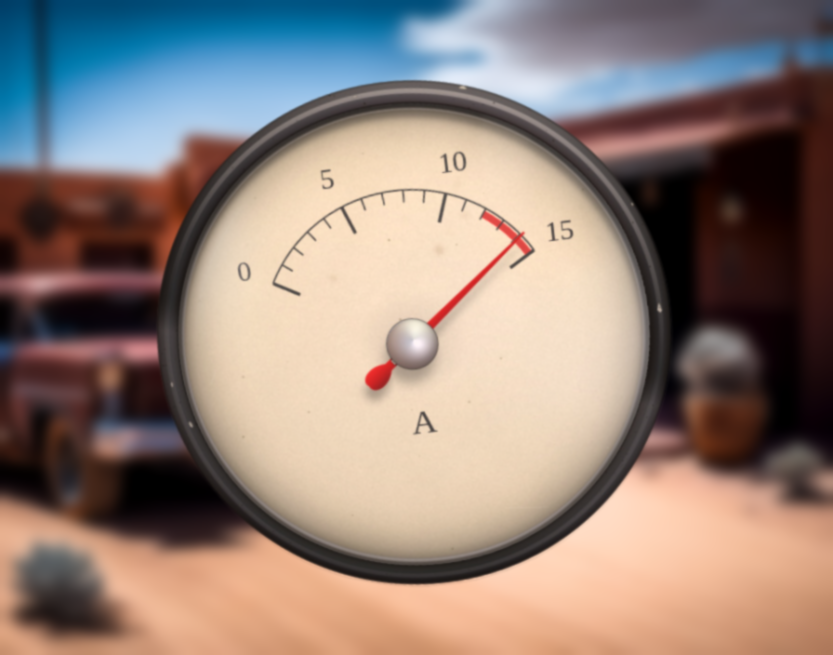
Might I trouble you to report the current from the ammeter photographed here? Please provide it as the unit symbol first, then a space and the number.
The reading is A 14
